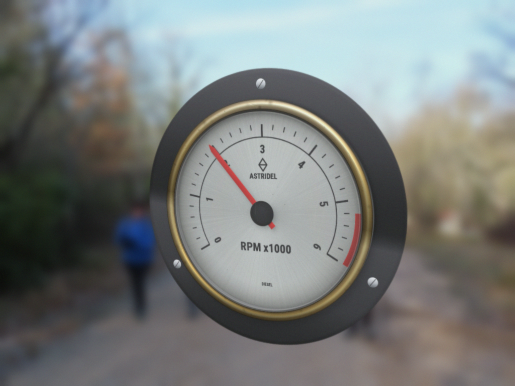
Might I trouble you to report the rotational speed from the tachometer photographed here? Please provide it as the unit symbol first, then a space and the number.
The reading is rpm 2000
